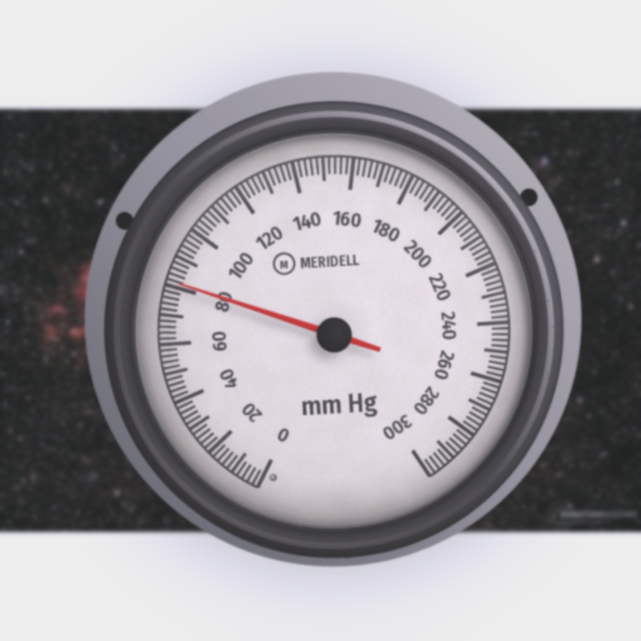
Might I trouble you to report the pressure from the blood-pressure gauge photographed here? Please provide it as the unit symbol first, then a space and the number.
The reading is mmHg 82
